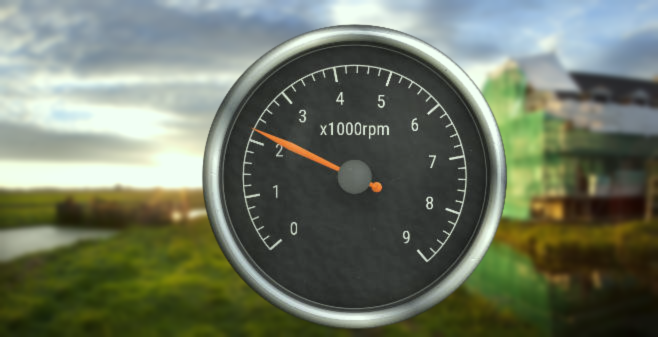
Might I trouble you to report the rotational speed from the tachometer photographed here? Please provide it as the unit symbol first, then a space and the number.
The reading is rpm 2200
